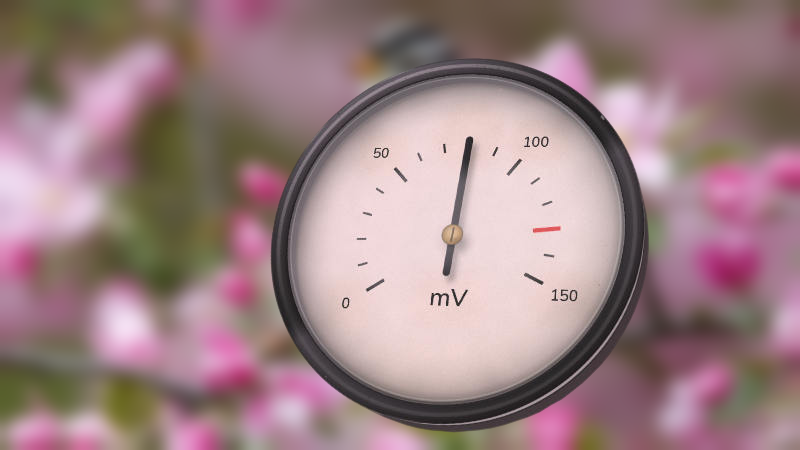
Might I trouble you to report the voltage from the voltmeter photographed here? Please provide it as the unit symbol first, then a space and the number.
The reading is mV 80
